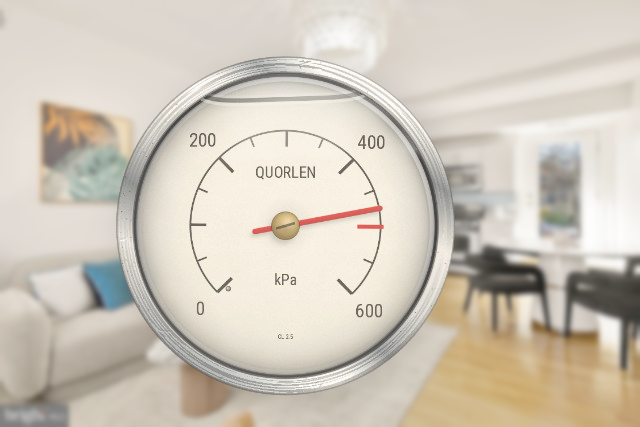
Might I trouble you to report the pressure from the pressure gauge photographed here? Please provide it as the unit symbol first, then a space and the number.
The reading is kPa 475
